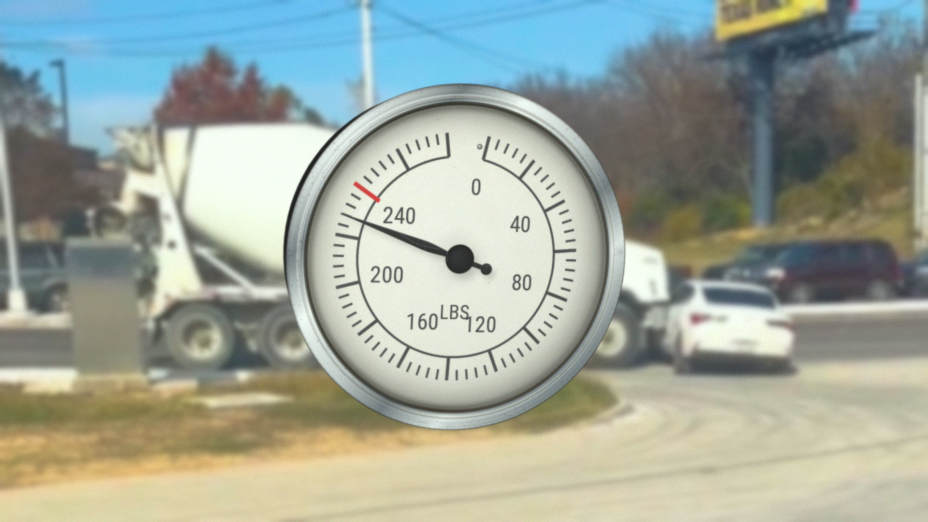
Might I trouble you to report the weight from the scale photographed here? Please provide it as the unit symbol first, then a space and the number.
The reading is lb 228
